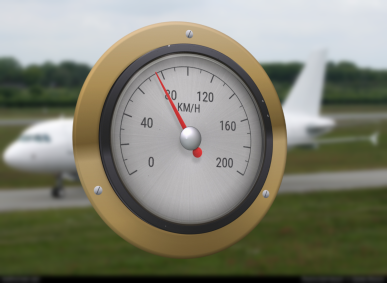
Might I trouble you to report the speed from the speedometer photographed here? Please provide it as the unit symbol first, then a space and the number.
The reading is km/h 75
